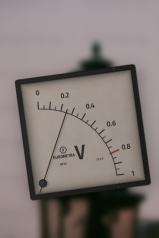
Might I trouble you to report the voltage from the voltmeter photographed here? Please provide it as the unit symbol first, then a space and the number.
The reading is V 0.25
